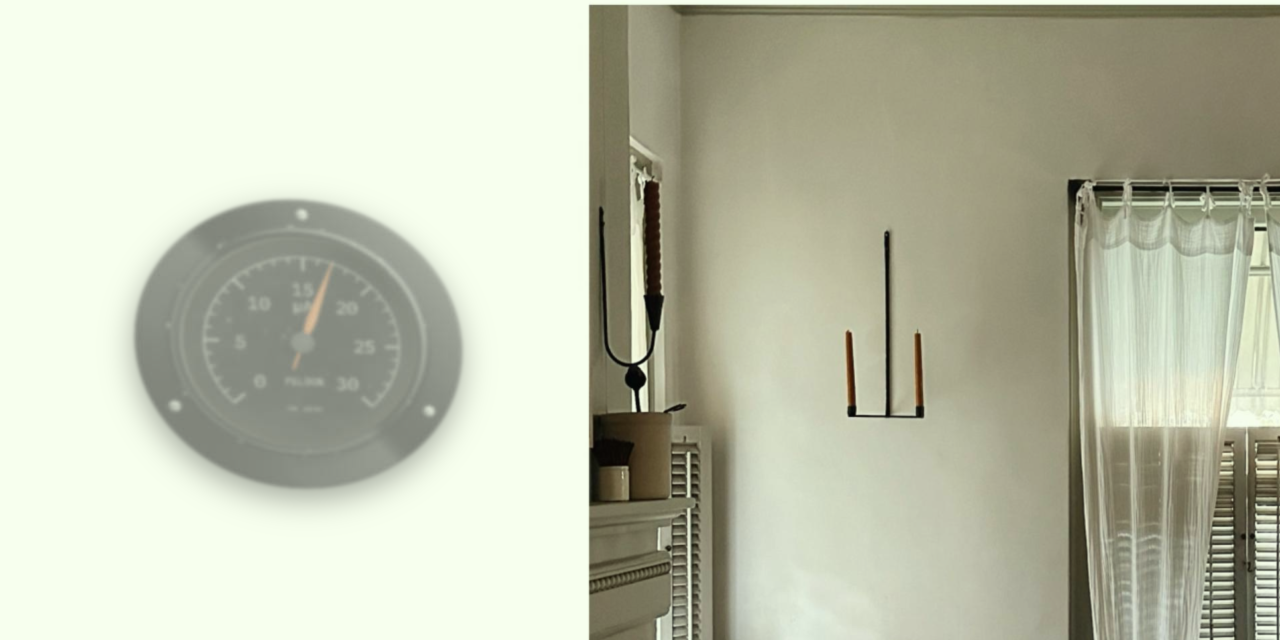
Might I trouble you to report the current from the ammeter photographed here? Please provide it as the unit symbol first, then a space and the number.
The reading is µA 17
